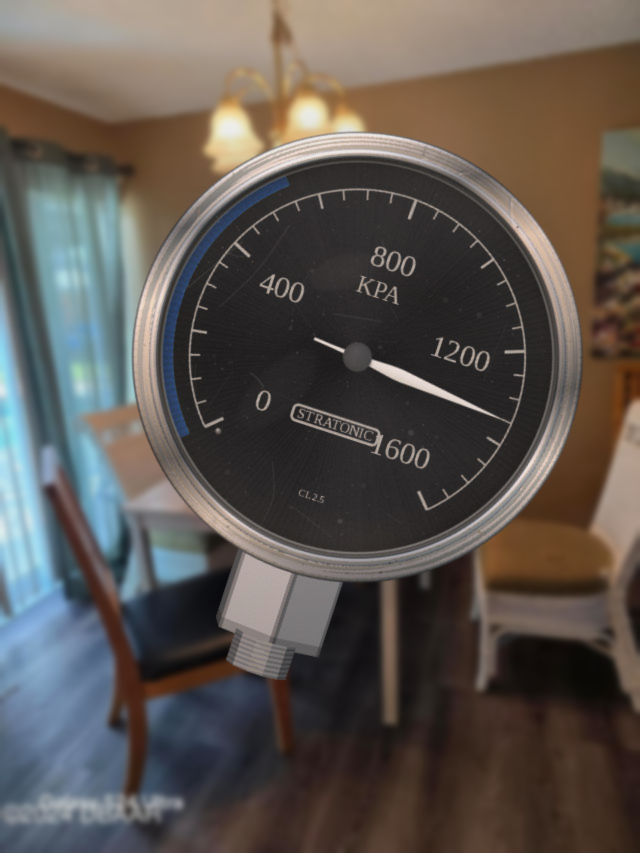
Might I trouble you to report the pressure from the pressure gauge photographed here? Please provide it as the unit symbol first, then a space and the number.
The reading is kPa 1350
